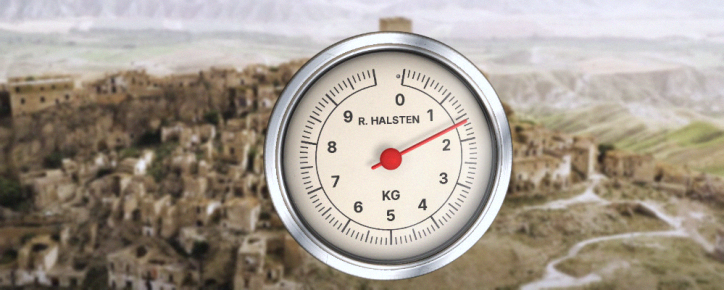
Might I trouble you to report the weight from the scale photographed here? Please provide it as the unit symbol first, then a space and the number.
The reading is kg 1.6
